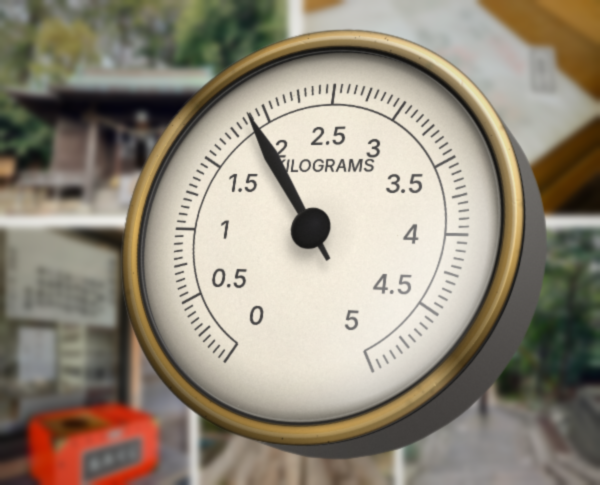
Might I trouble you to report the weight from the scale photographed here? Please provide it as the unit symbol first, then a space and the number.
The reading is kg 1.9
